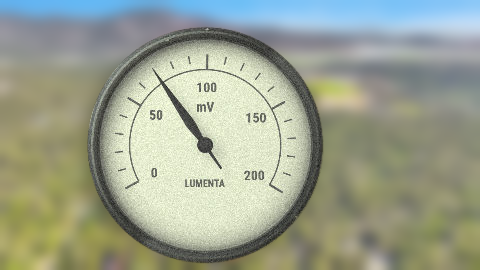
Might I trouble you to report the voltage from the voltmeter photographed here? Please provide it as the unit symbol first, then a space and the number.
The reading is mV 70
